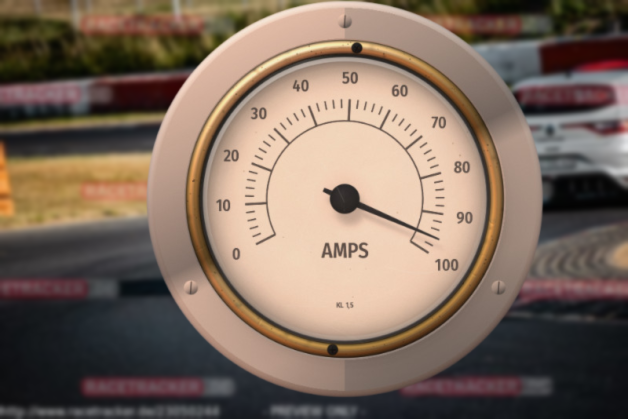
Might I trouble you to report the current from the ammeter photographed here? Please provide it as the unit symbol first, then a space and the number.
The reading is A 96
